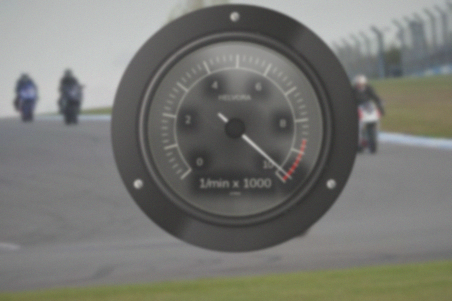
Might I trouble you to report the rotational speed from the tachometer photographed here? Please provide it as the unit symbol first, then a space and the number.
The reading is rpm 9800
